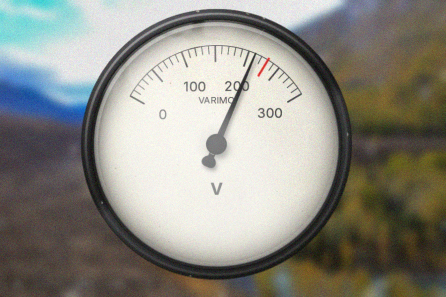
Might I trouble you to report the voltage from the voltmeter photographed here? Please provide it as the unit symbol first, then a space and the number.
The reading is V 210
